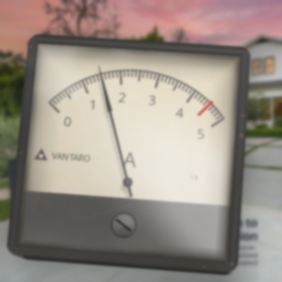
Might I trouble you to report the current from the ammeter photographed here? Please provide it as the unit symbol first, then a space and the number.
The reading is A 1.5
